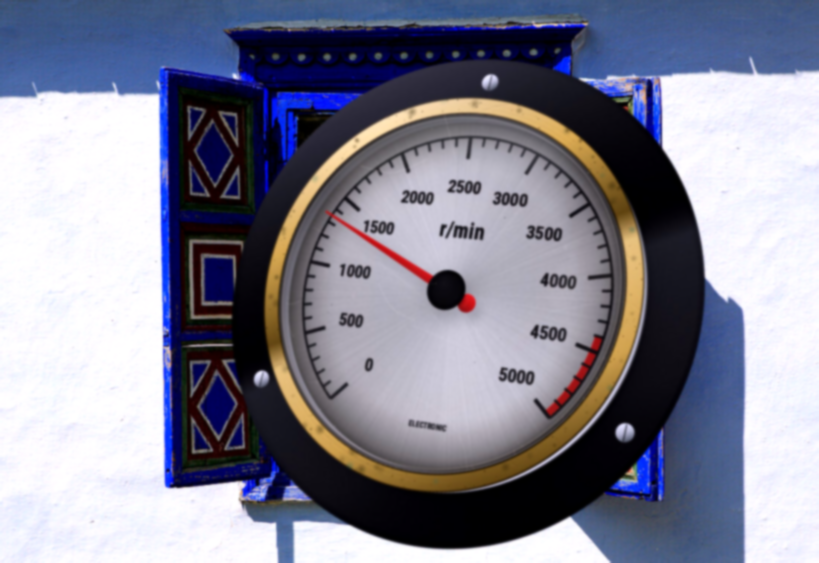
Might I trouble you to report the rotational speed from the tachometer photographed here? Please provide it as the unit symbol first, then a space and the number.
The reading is rpm 1350
